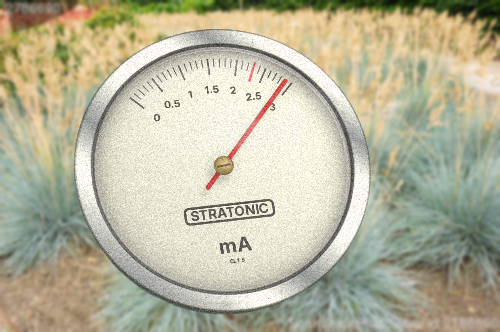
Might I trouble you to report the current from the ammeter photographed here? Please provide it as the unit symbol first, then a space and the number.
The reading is mA 2.9
